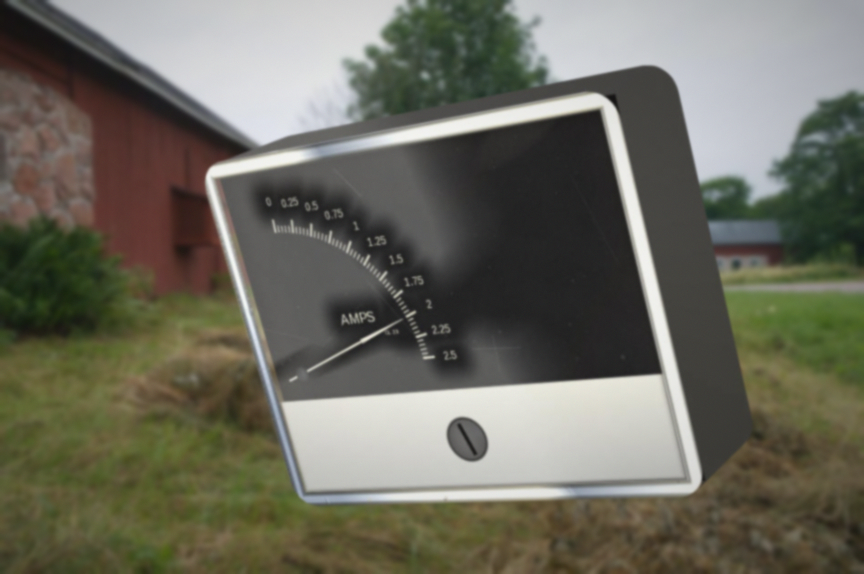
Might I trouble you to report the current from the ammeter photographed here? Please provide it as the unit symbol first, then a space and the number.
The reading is A 2
